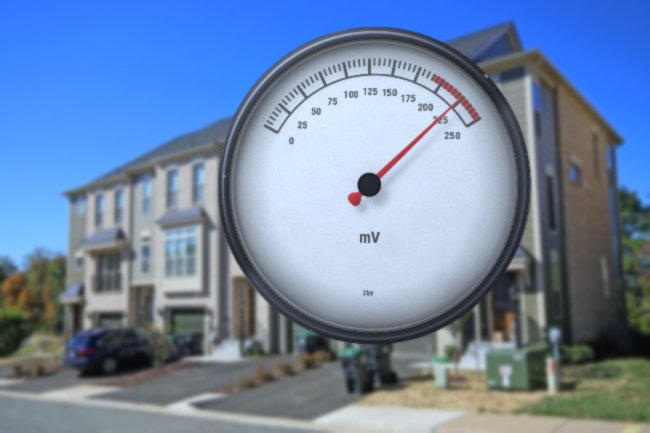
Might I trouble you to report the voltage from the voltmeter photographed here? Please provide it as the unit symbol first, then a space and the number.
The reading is mV 225
